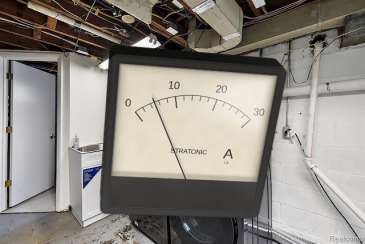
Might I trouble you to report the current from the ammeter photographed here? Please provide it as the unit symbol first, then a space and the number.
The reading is A 5
